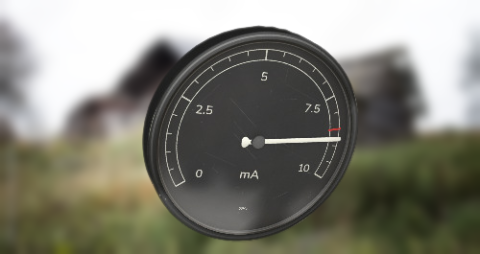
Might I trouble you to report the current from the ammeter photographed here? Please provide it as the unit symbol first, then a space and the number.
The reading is mA 8.75
